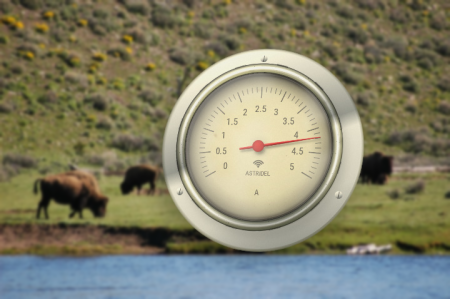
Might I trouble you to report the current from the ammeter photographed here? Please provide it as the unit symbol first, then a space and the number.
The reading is A 4.2
